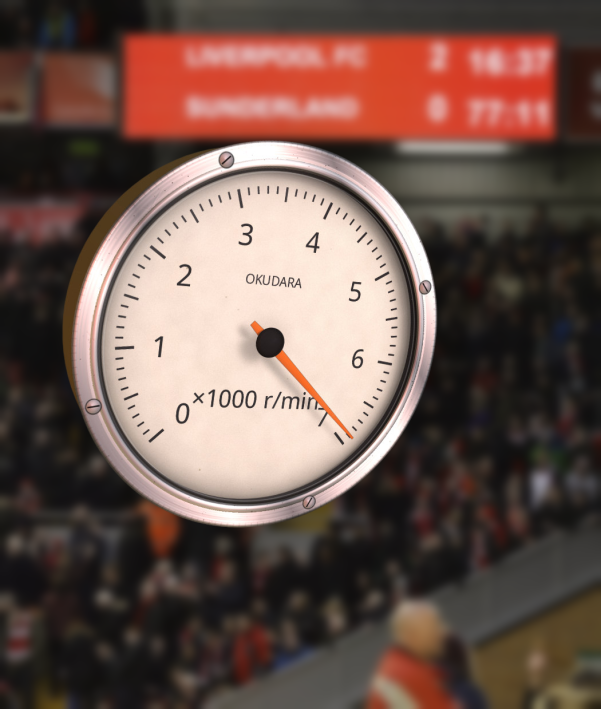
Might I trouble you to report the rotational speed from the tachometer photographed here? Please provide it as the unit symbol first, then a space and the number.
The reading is rpm 6900
